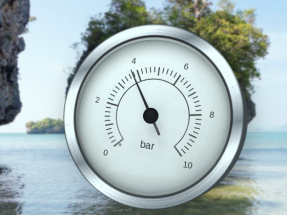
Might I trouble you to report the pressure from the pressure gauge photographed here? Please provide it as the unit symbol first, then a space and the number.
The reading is bar 3.8
